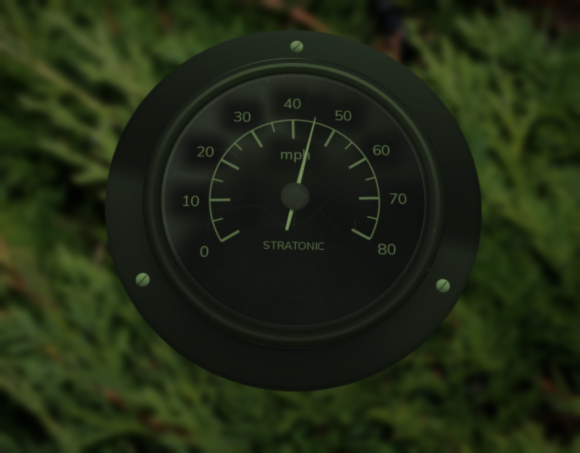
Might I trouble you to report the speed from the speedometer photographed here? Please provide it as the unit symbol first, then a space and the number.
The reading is mph 45
